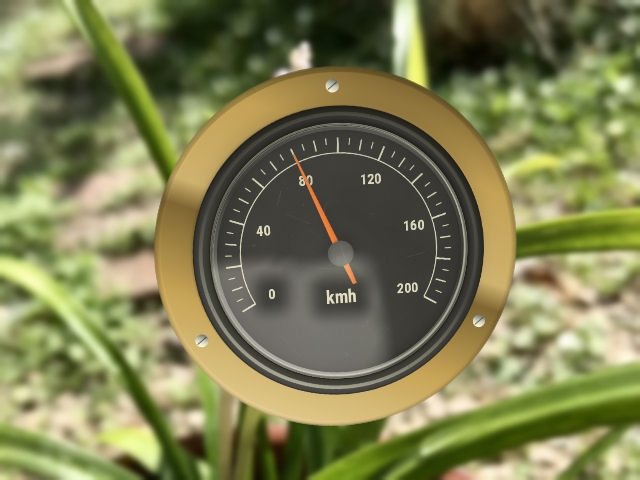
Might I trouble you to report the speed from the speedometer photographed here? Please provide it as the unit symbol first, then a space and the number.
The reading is km/h 80
